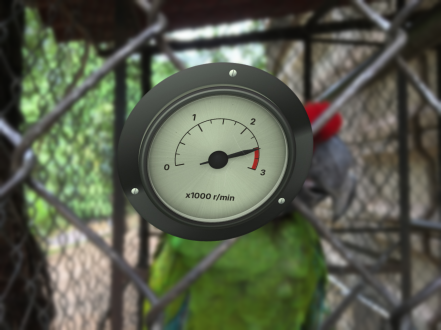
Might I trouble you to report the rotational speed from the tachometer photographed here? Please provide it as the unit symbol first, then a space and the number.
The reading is rpm 2500
